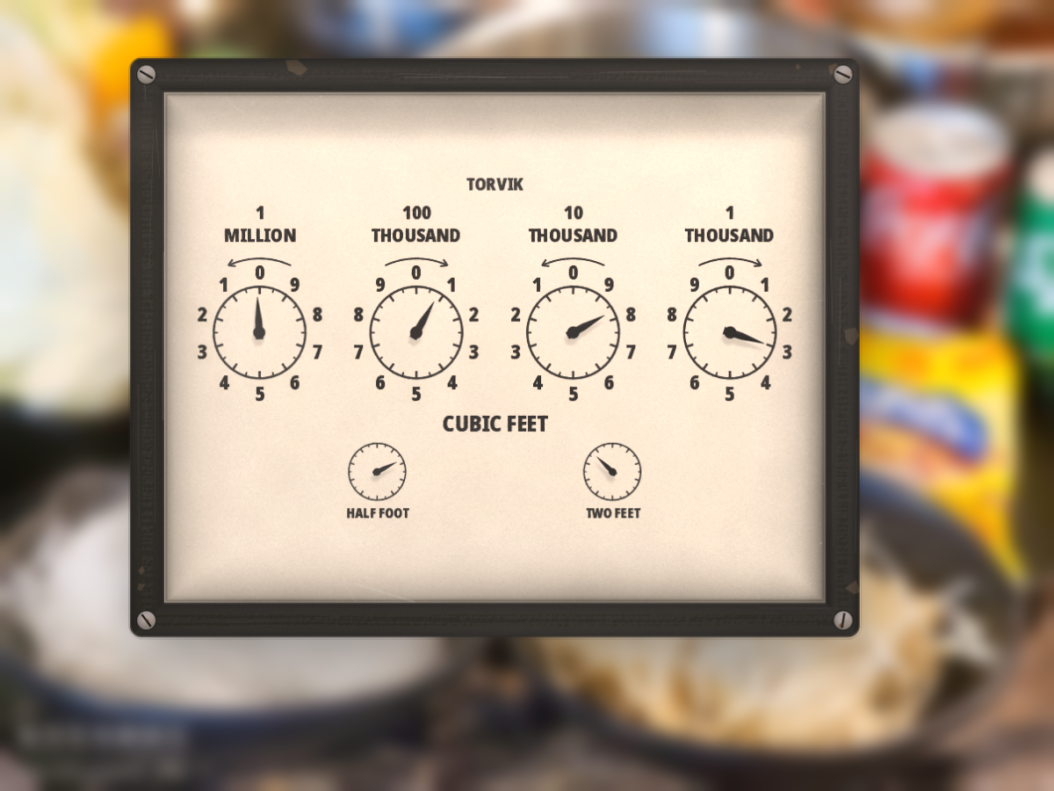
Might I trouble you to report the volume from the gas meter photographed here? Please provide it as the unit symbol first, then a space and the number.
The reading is ft³ 8300
